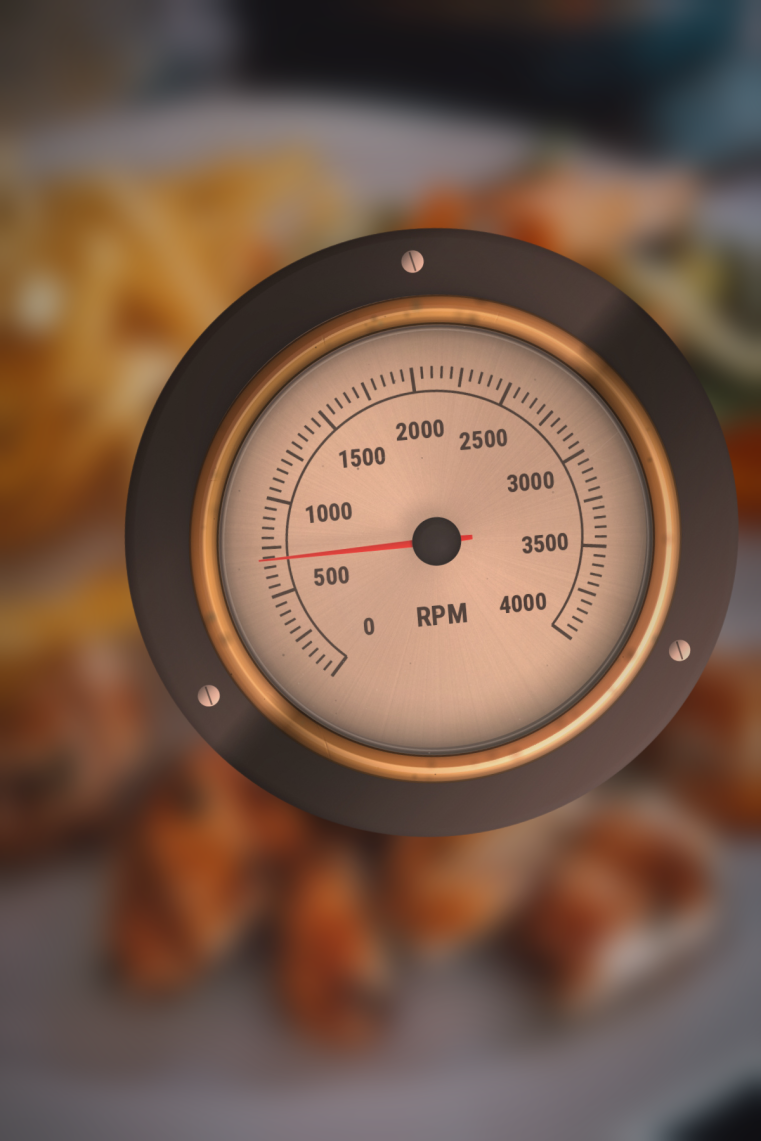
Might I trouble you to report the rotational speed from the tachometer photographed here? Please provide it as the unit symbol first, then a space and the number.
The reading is rpm 700
